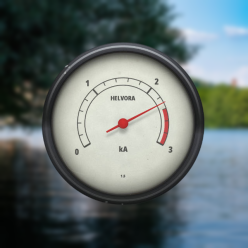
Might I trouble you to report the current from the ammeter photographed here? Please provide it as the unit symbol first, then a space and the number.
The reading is kA 2.3
